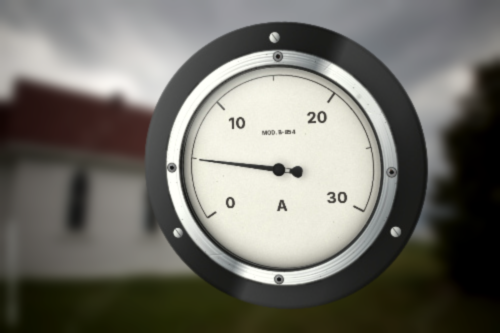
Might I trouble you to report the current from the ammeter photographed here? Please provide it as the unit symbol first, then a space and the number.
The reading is A 5
